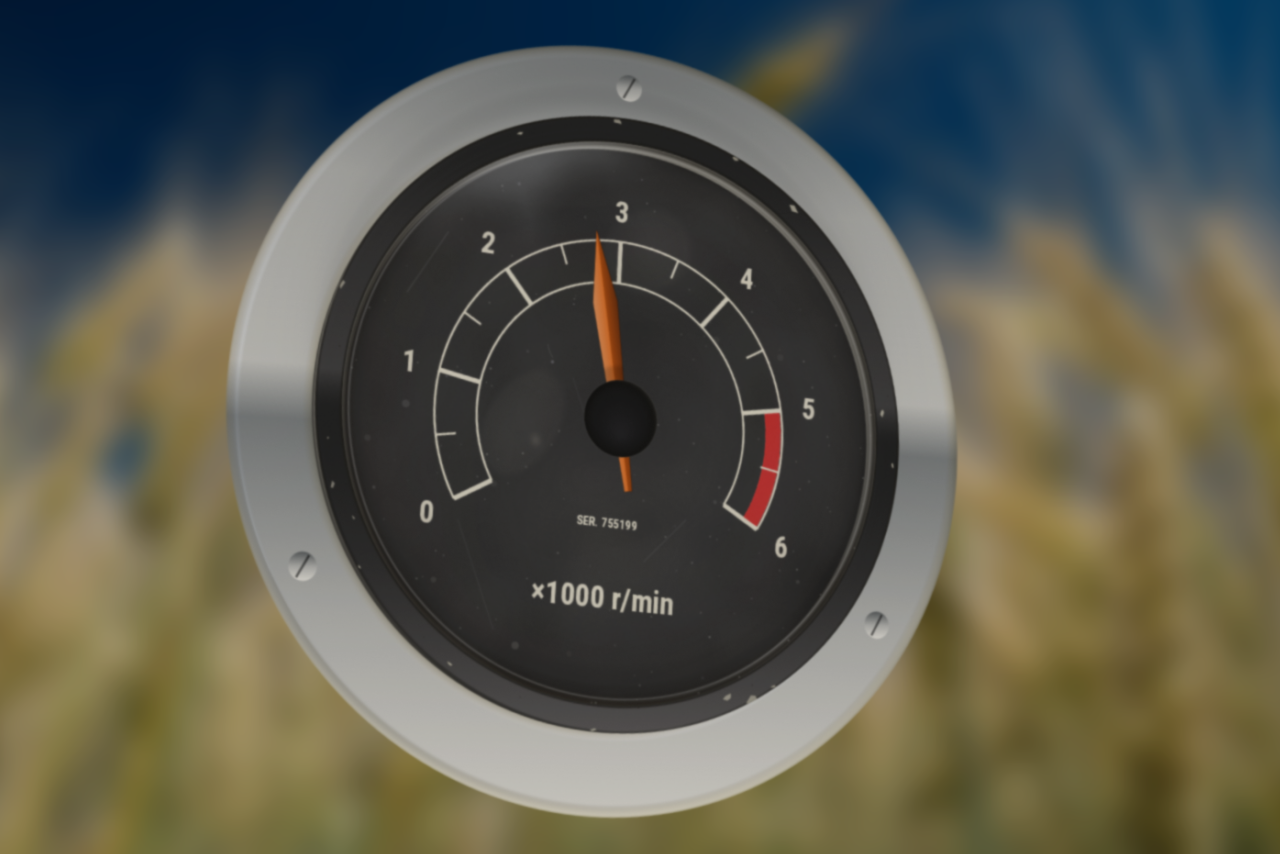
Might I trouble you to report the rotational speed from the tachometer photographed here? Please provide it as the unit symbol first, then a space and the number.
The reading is rpm 2750
